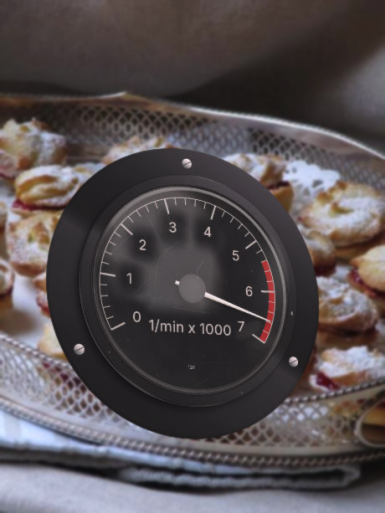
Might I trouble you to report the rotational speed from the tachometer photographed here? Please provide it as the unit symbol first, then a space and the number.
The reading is rpm 6600
